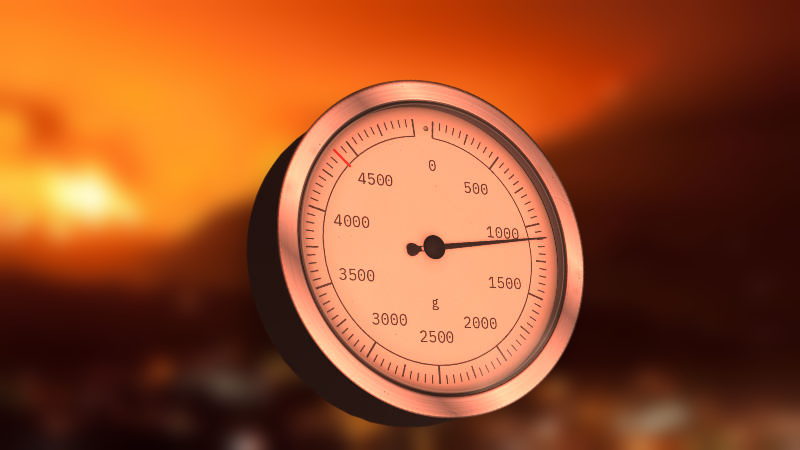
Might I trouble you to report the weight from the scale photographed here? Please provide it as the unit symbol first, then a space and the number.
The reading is g 1100
